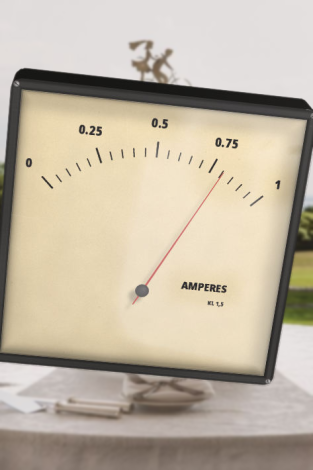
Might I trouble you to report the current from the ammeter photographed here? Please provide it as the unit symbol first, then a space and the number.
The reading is A 0.8
